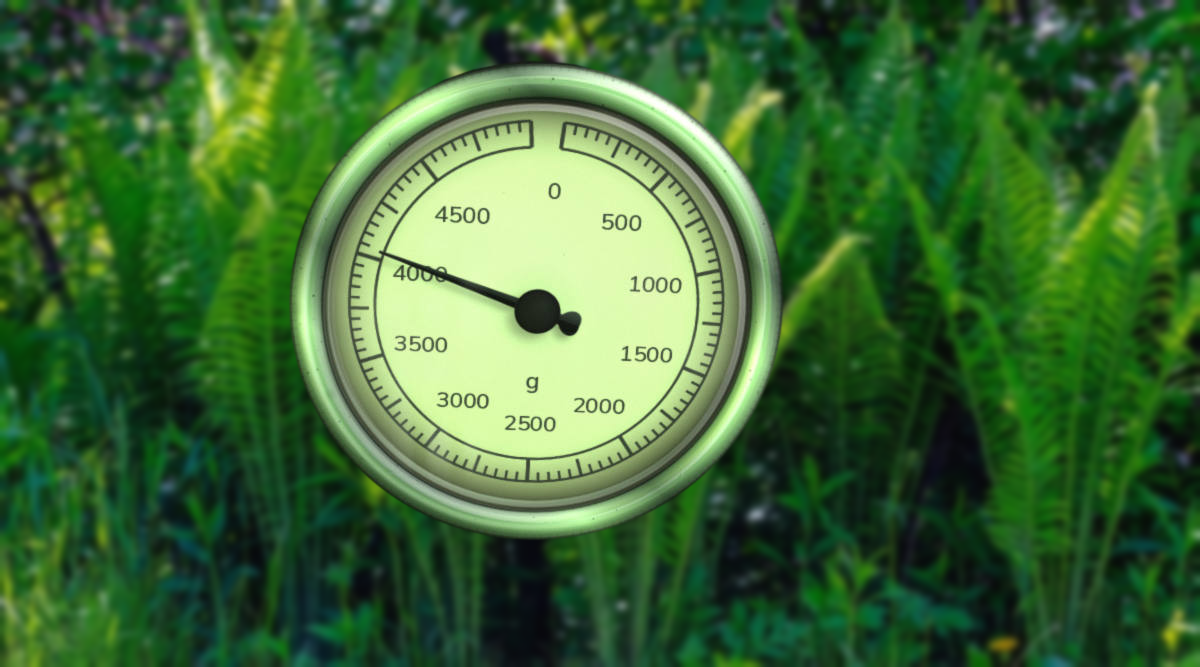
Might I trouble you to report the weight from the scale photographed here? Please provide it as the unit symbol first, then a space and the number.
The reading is g 4050
